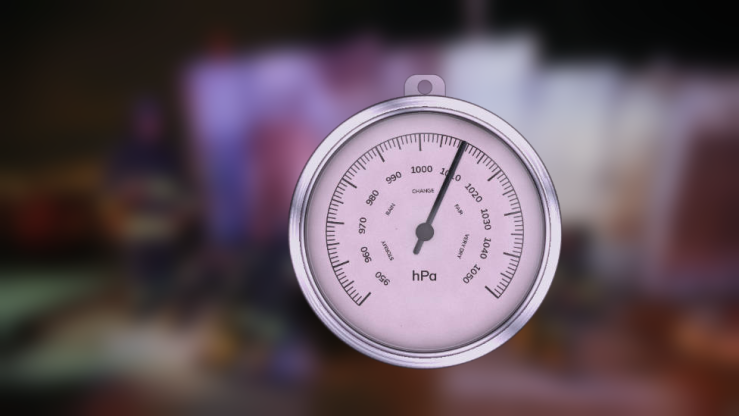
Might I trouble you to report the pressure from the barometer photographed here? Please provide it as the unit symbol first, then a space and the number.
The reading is hPa 1010
